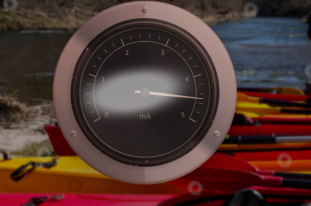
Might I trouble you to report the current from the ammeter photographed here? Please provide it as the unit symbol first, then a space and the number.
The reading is mA 4.5
